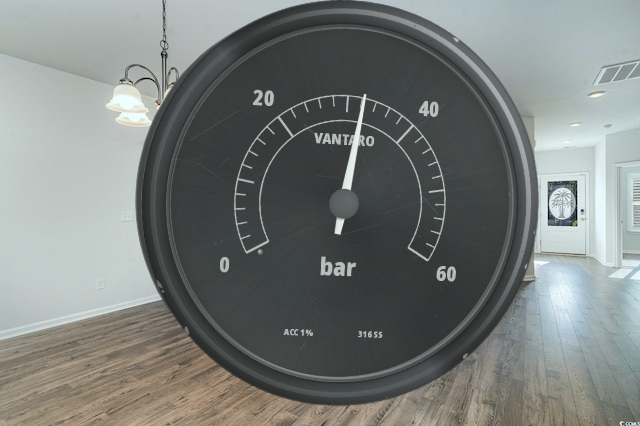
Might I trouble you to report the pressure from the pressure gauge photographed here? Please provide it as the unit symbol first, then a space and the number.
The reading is bar 32
